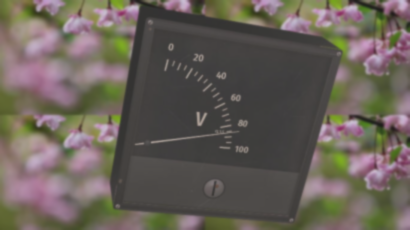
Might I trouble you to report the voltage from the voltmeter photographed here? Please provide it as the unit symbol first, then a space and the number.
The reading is V 85
